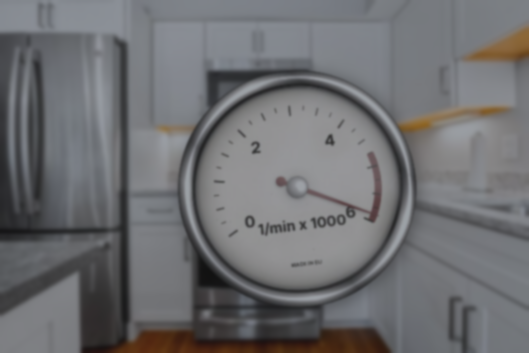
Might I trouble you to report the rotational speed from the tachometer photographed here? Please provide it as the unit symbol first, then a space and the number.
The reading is rpm 5875
